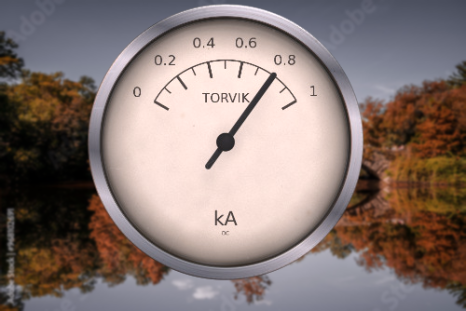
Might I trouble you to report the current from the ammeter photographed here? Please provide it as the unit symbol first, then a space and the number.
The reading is kA 0.8
